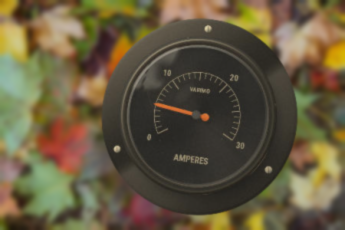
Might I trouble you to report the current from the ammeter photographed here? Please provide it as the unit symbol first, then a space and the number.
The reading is A 5
